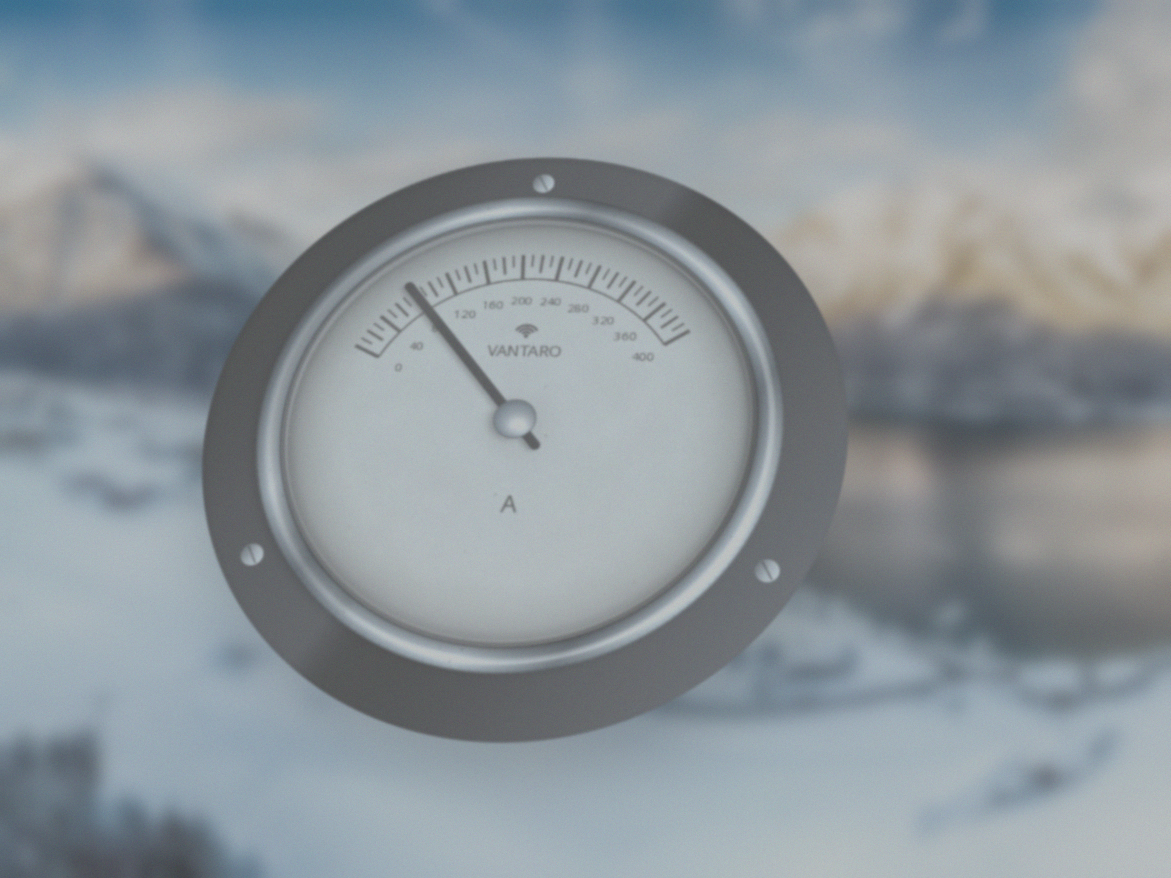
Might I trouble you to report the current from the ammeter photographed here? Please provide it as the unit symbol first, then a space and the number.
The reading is A 80
